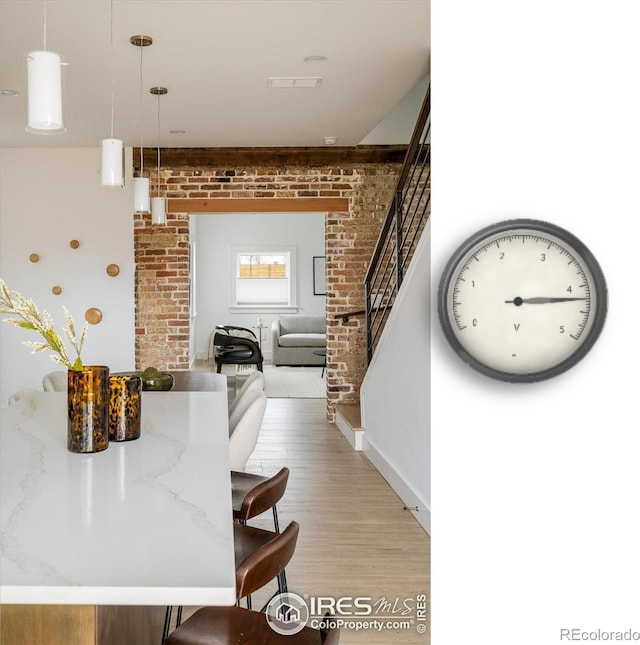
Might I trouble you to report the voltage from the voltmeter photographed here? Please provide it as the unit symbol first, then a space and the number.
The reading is V 4.25
